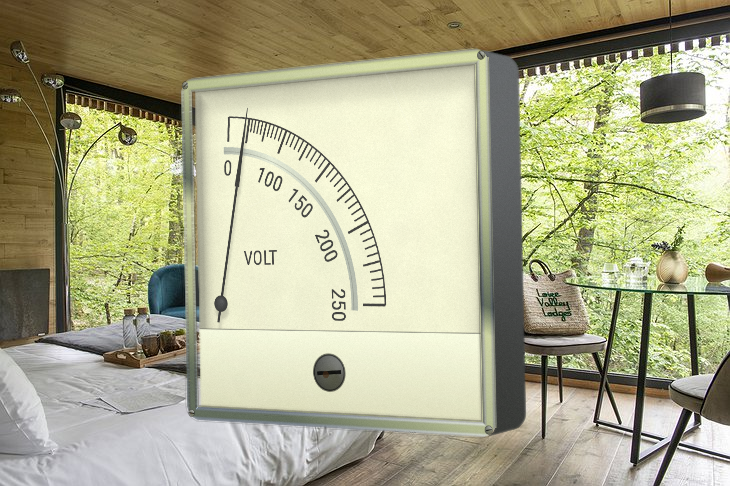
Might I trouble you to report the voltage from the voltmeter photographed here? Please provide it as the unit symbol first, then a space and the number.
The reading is V 50
